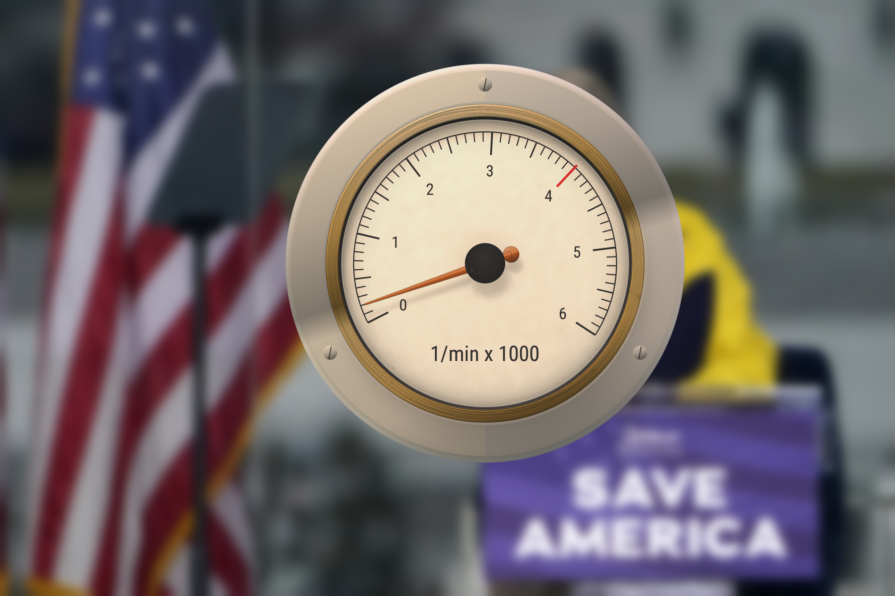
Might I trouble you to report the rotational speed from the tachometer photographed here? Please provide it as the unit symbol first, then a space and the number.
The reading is rpm 200
